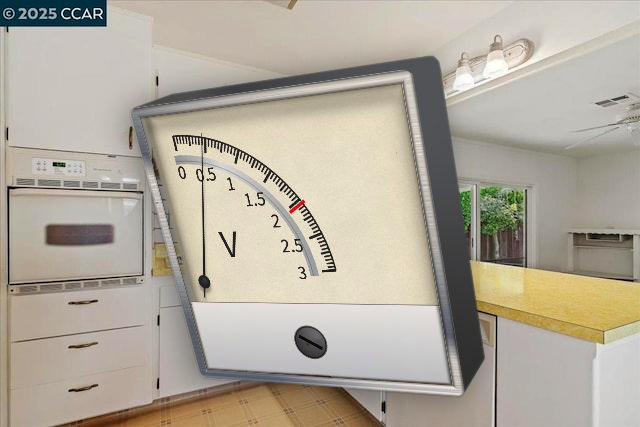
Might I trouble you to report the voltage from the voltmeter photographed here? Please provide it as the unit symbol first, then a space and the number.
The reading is V 0.5
